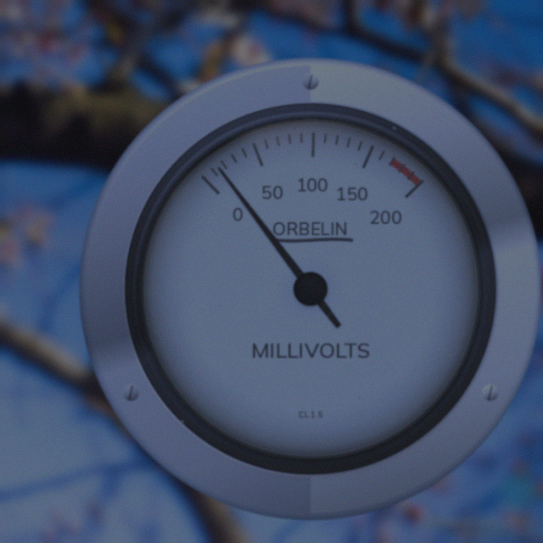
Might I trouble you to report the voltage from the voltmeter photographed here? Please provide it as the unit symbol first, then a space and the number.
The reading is mV 15
